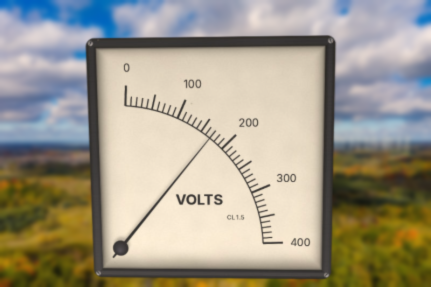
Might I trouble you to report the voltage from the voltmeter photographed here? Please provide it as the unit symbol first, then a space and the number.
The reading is V 170
